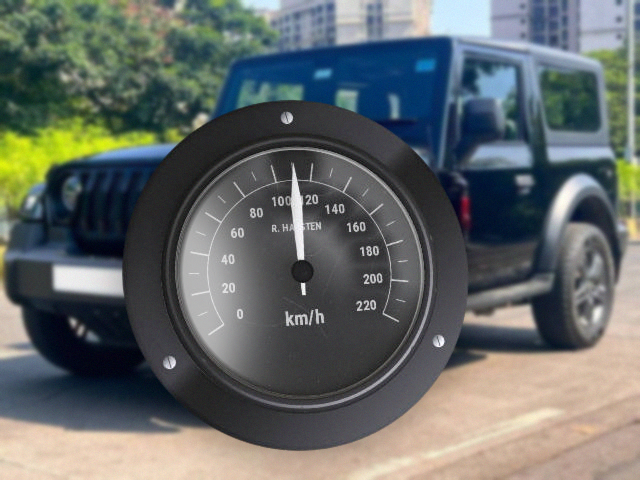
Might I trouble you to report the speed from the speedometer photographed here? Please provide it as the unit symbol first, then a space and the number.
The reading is km/h 110
